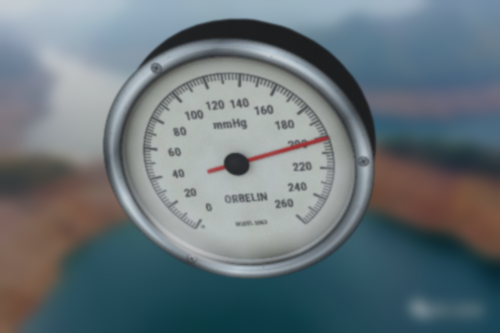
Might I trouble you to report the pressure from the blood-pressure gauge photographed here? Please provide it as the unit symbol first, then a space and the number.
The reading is mmHg 200
